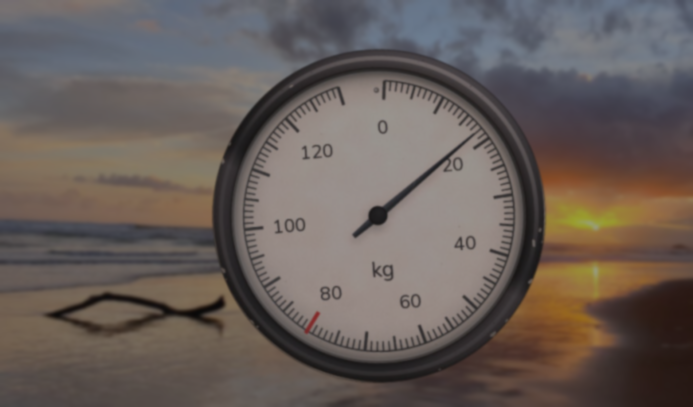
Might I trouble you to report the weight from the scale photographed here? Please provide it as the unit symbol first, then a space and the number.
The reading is kg 18
